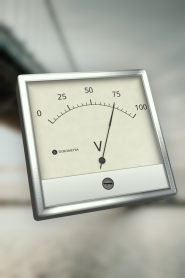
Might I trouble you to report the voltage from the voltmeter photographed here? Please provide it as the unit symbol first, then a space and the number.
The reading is V 75
